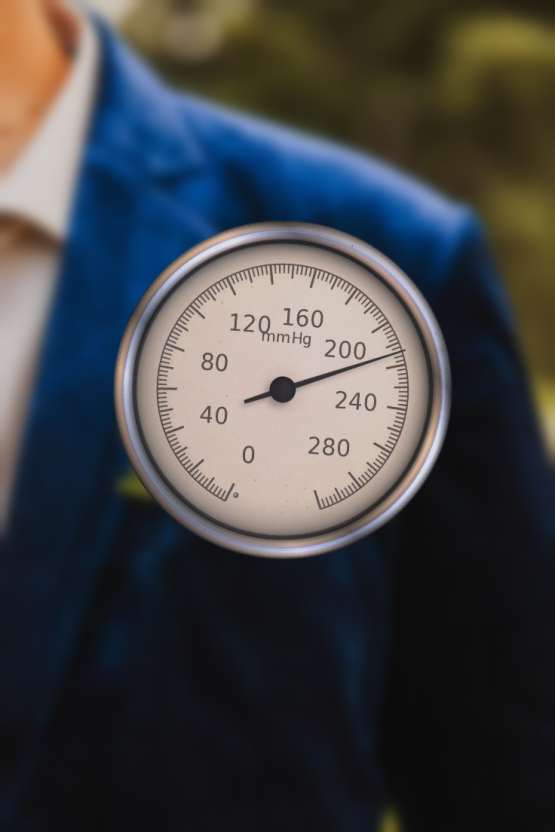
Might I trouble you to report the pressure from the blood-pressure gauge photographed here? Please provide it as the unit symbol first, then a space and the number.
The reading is mmHg 214
